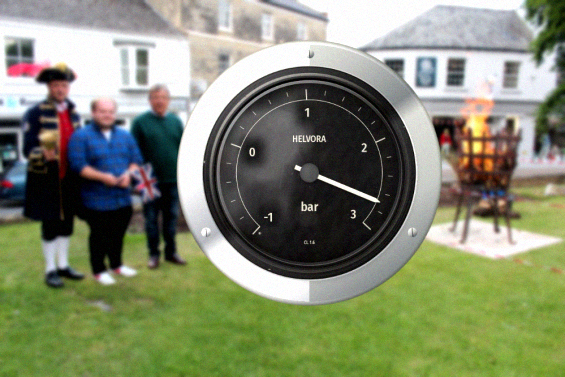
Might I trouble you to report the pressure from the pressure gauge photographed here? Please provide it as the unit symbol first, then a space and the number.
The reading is bar 2.7
